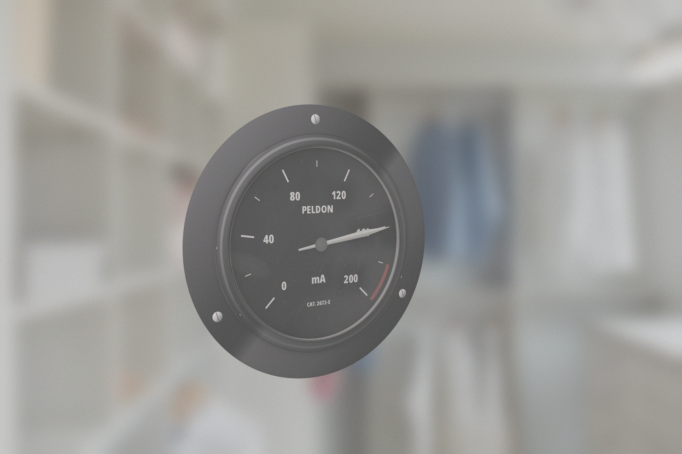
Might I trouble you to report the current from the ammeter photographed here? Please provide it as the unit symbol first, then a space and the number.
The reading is mA 160
